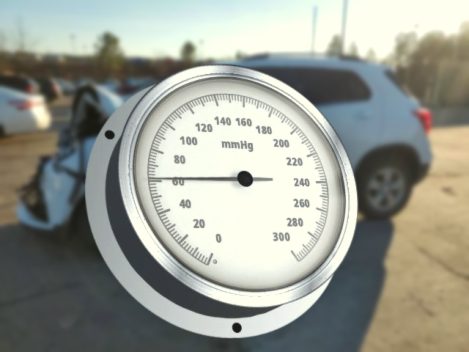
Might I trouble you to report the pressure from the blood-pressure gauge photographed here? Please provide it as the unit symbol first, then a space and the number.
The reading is mmHg 60
